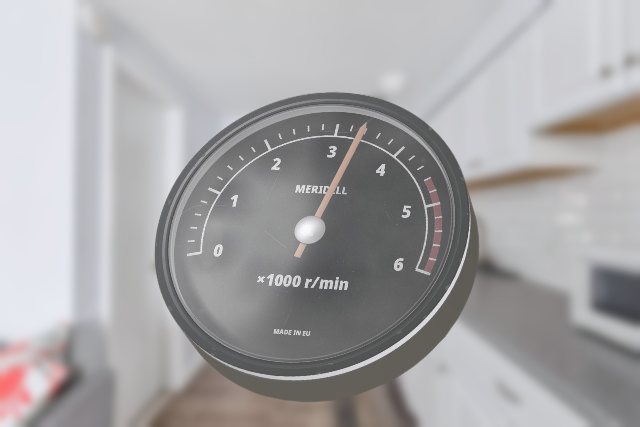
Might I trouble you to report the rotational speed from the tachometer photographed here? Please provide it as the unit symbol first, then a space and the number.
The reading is rpm 3400
